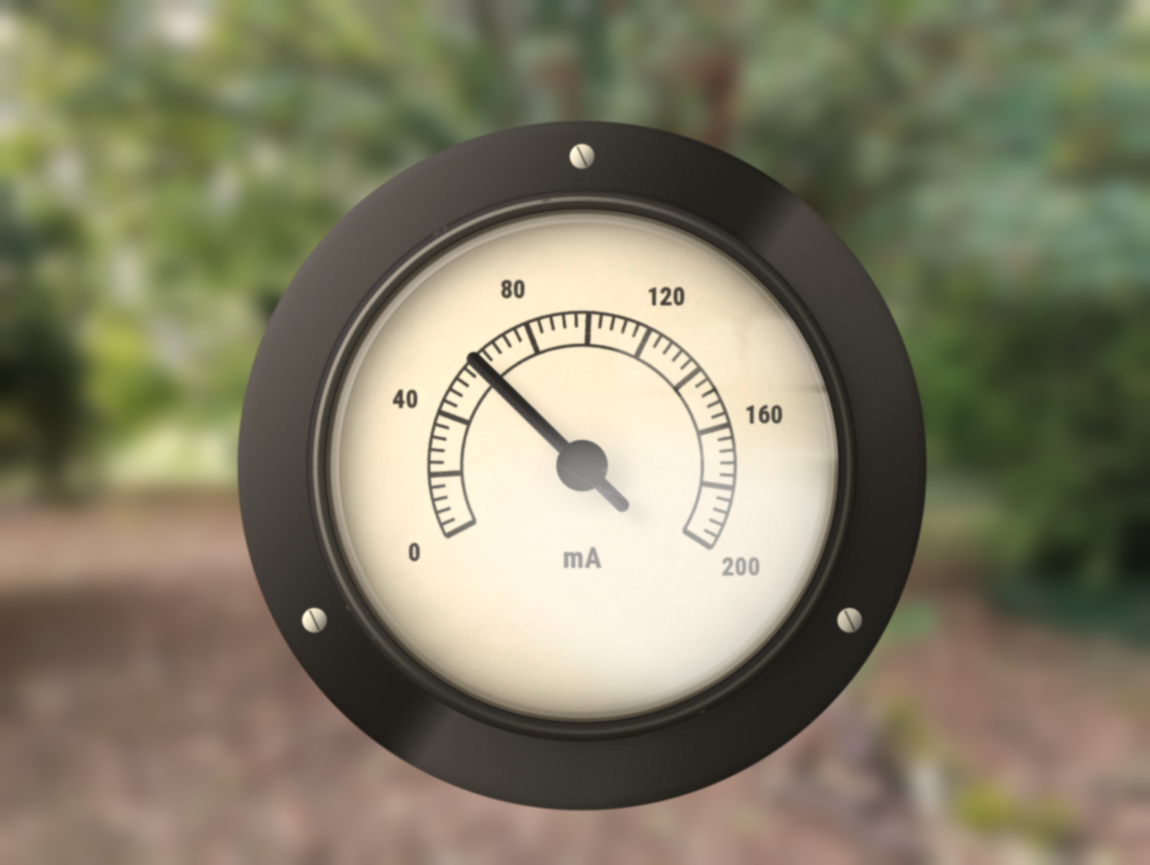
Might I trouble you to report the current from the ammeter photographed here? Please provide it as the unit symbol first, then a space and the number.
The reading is mA 60
